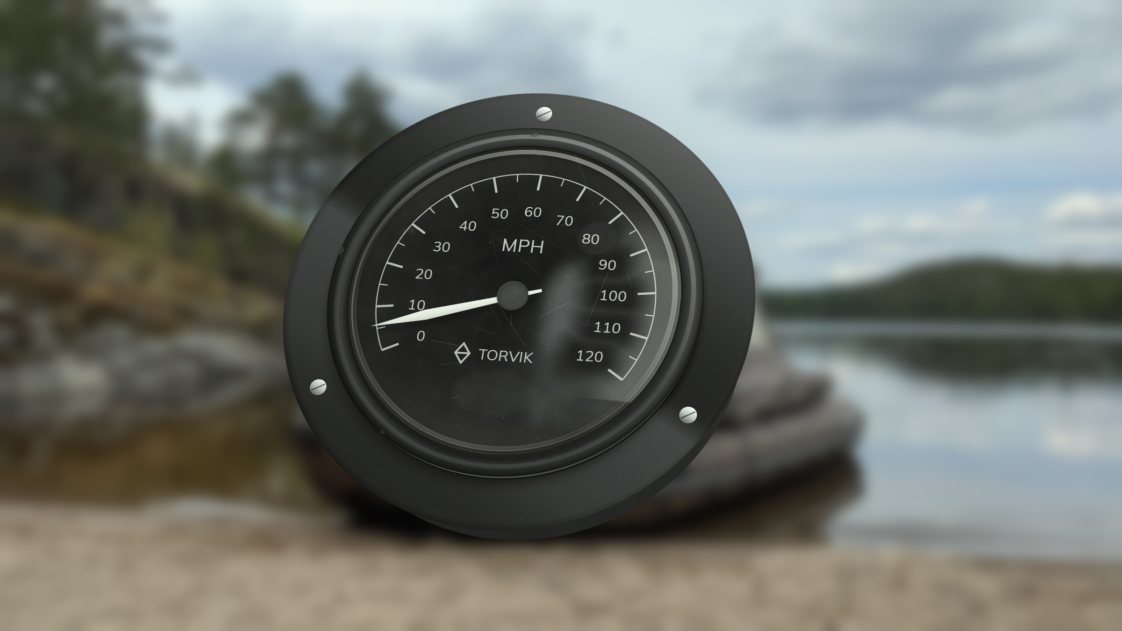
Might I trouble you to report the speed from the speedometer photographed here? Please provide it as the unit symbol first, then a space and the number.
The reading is mph 5
